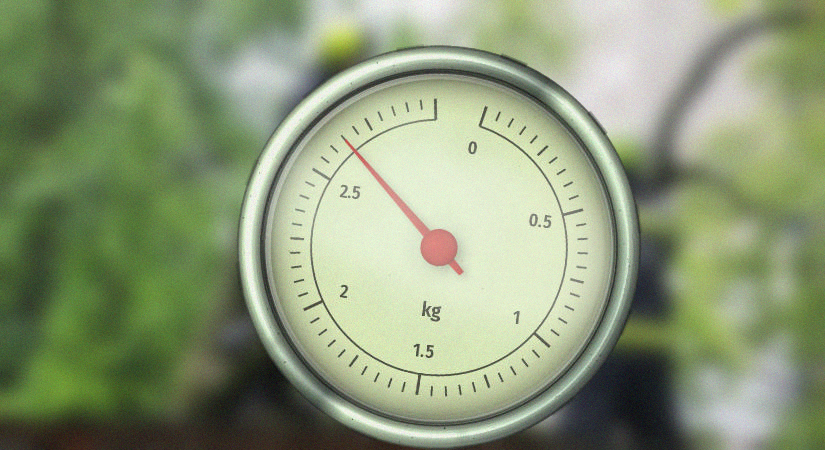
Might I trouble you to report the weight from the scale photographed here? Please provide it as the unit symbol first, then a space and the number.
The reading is kg 2.65
